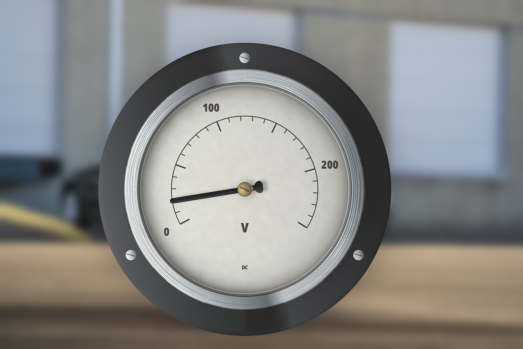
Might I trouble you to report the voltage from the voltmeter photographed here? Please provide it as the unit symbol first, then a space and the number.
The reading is V 20
